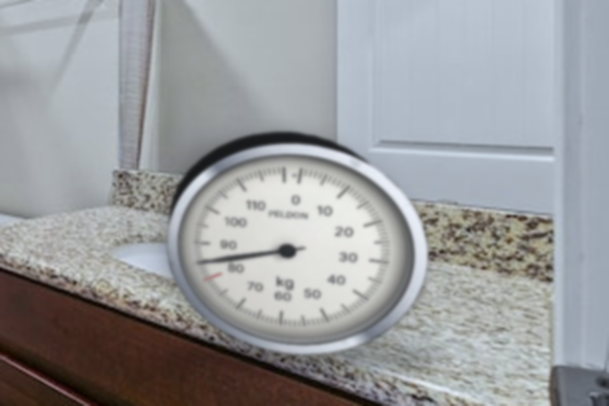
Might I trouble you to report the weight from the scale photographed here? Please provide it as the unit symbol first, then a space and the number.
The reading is kg 85
